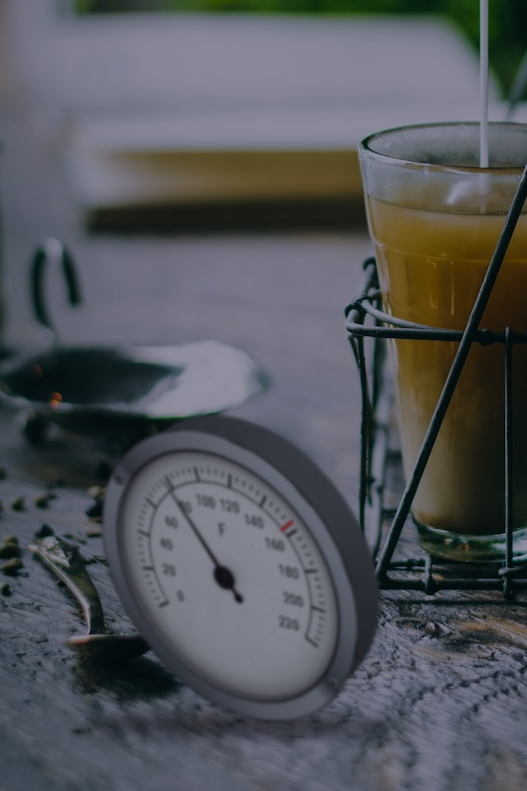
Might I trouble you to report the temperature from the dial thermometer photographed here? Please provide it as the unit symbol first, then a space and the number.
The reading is °F 80
